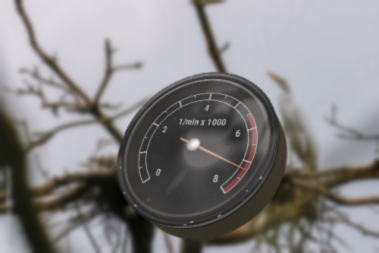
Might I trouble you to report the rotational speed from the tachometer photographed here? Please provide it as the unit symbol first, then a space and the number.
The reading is rpm 7250
